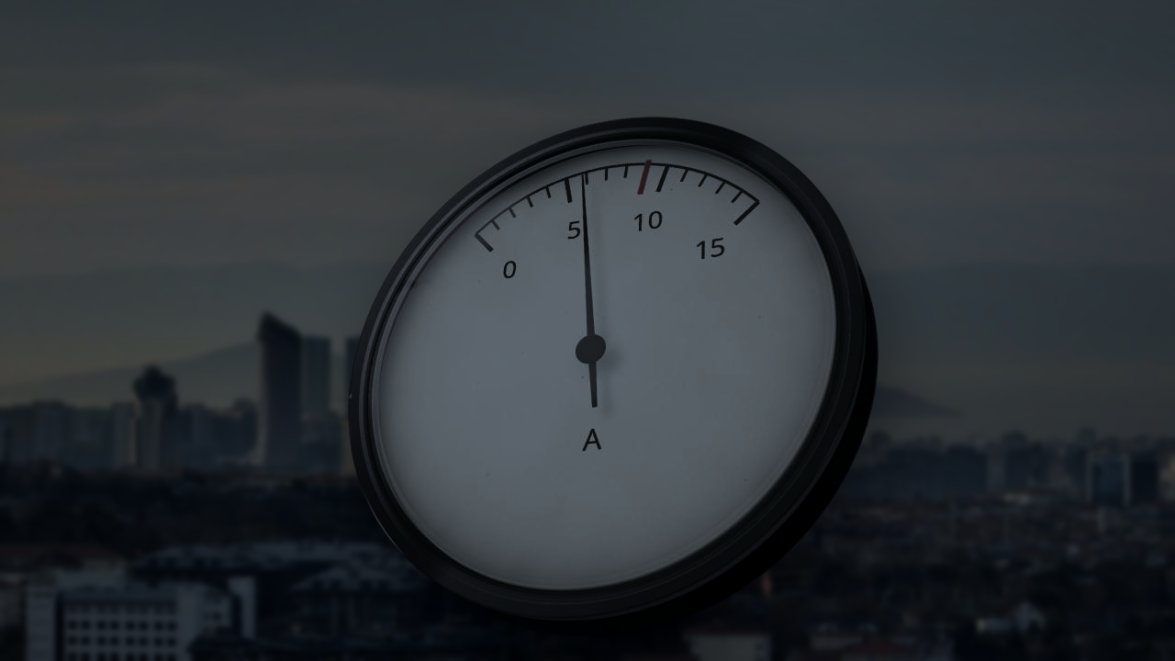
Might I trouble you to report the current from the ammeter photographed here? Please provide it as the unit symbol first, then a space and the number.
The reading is A 6
